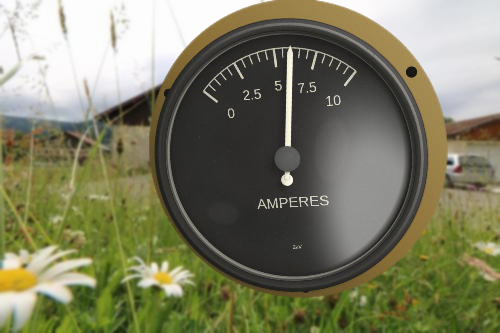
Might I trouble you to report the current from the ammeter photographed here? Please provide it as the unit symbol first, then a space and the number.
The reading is A 6
